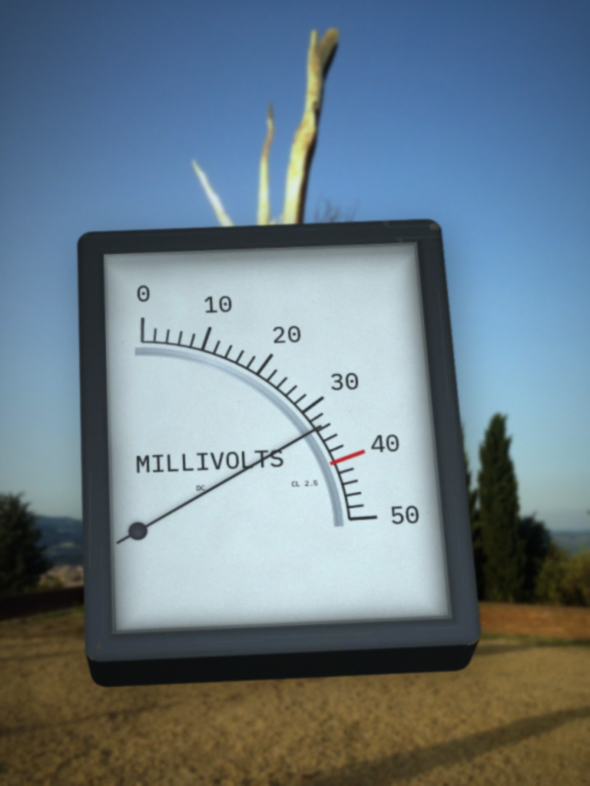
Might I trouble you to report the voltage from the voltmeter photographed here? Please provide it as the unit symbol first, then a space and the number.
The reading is mV 34
